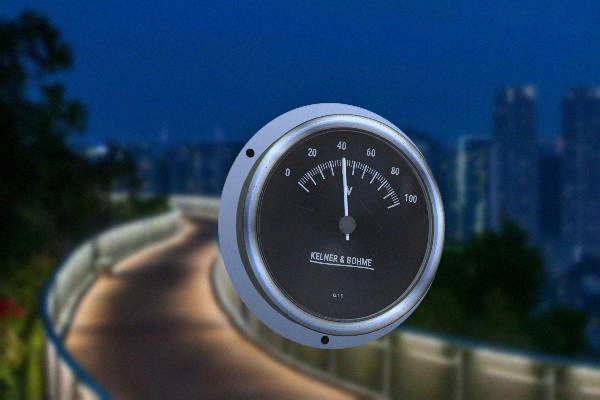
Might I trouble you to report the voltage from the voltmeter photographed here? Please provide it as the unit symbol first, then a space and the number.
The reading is V 40
